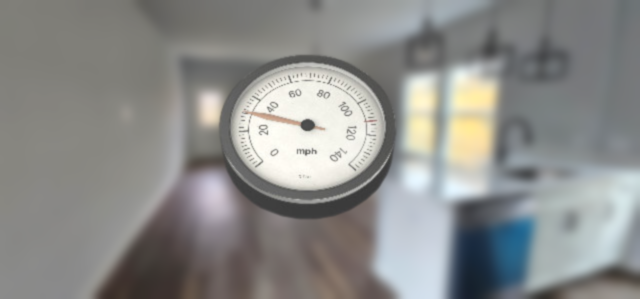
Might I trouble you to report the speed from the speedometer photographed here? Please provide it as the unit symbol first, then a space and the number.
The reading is mph 30
